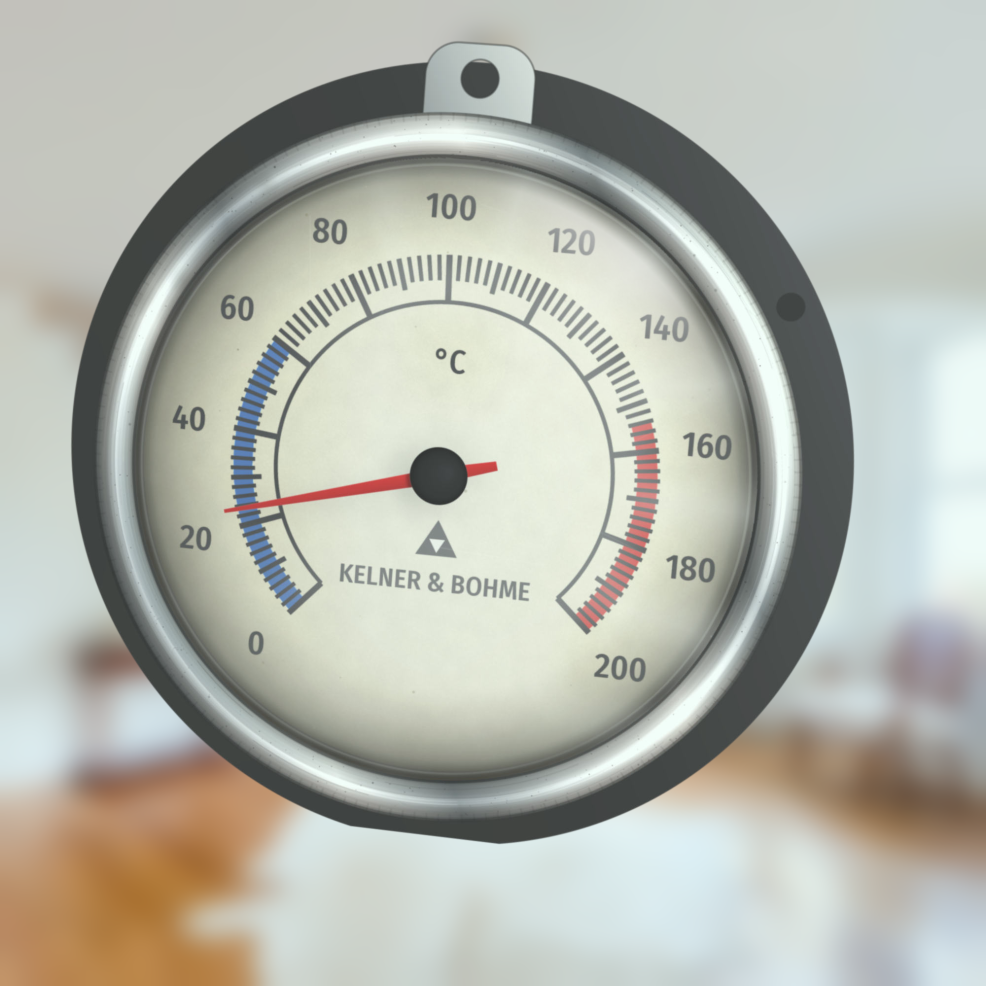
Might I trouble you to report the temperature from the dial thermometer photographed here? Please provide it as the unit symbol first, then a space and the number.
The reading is °C 24
